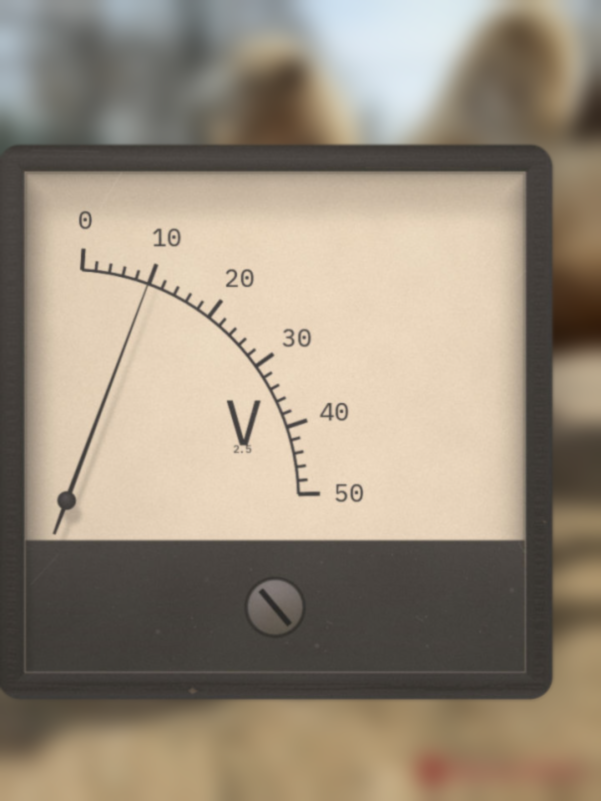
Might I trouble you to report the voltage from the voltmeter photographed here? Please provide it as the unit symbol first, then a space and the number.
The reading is V 10
